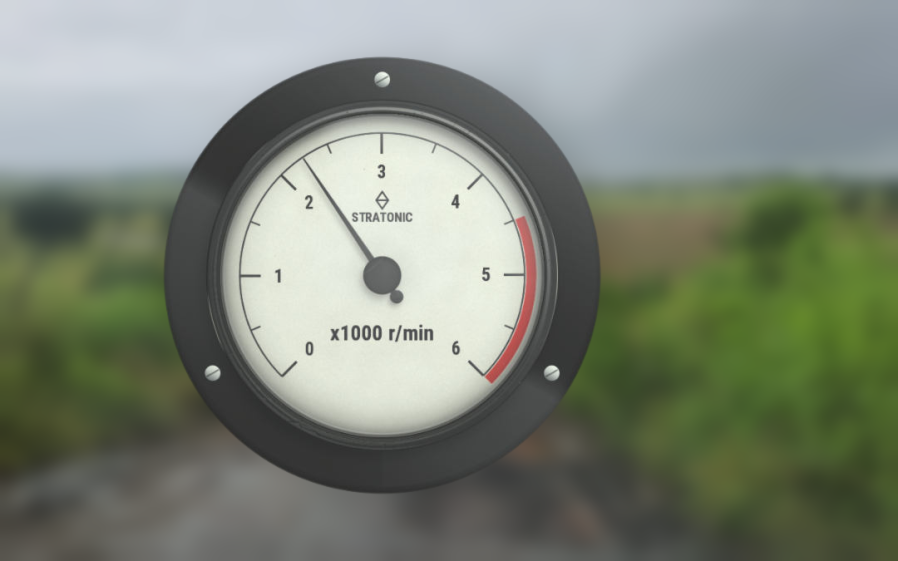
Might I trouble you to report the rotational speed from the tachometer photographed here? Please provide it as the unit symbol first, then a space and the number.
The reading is rpm 2250
